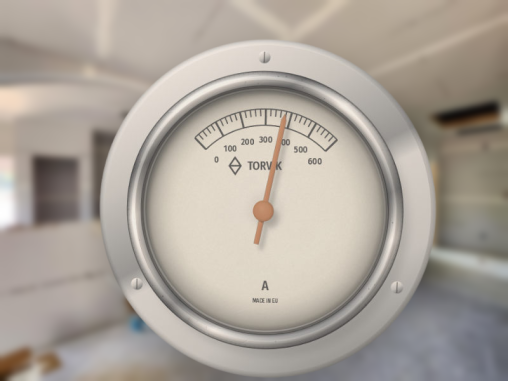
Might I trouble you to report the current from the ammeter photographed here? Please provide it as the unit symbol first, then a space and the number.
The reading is A 380
